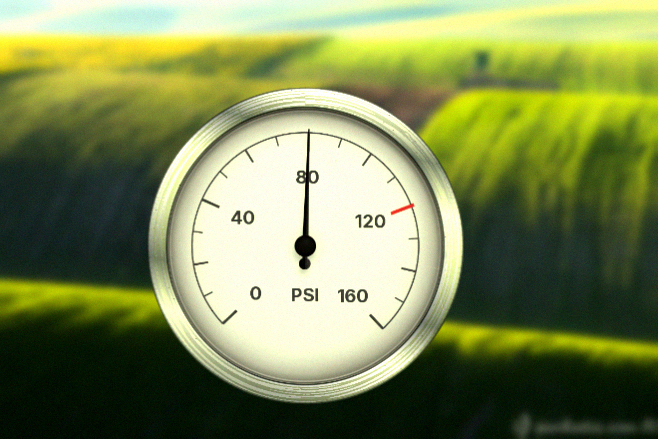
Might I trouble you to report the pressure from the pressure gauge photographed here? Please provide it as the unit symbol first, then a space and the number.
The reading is psi 80
